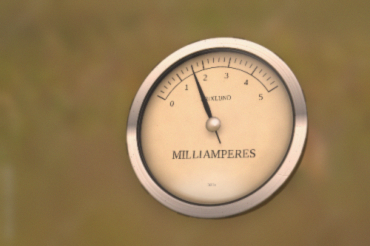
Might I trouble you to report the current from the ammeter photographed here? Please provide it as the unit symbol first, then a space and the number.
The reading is mA 1.6
